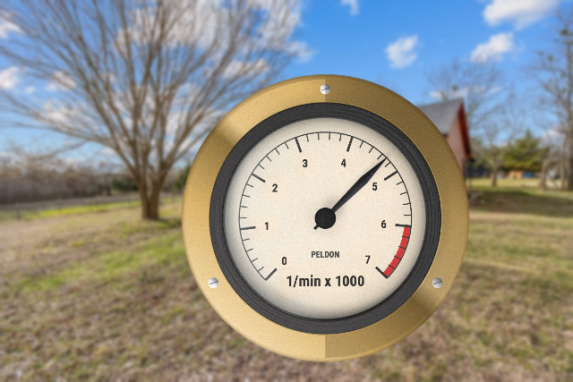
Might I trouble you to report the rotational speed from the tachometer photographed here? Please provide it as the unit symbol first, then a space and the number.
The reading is rpm 4700
